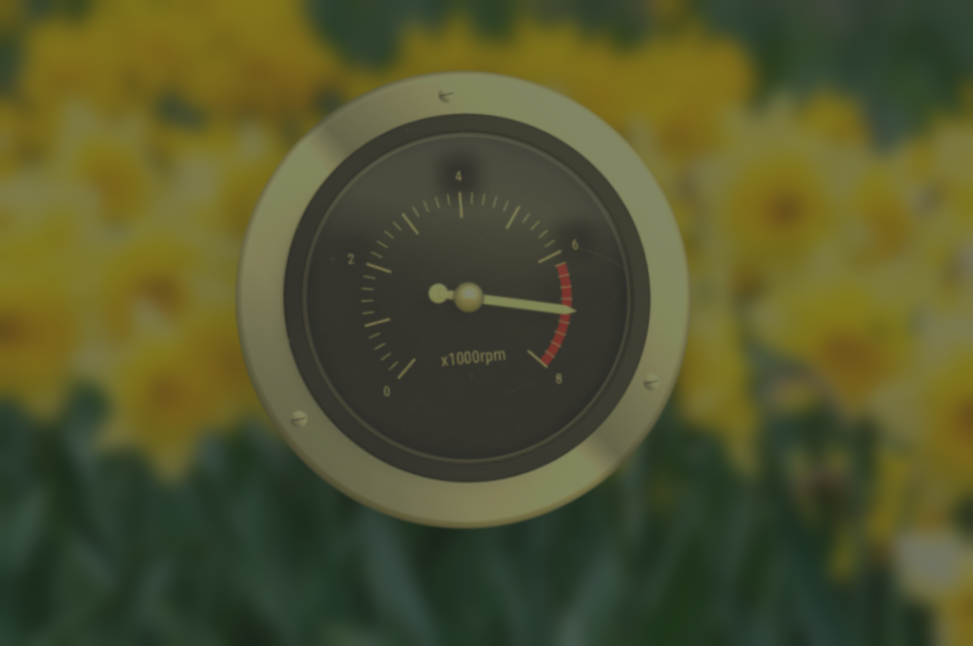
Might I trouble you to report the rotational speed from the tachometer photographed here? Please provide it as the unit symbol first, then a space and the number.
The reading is rpm 7000
